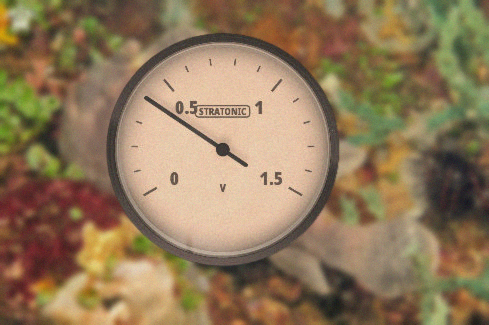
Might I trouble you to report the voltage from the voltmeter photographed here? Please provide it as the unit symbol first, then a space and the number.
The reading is V 0.4
